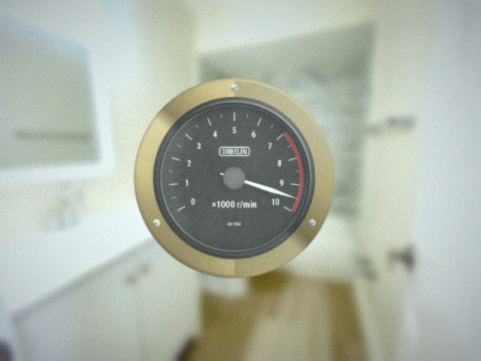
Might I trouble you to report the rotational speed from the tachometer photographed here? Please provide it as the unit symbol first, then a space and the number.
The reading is rpm 9500
